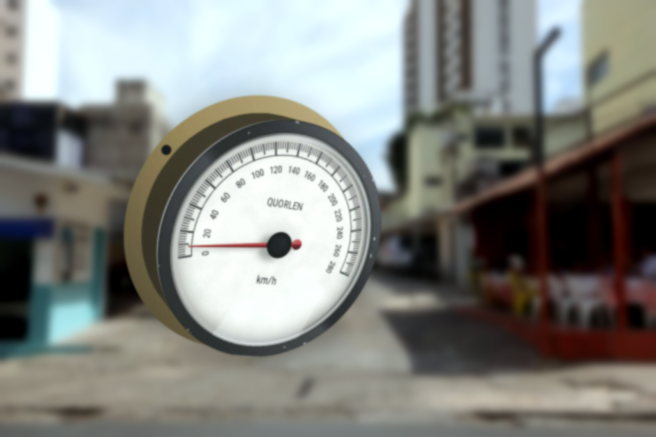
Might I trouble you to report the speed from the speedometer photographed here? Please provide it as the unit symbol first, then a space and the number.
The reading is km/h 10
